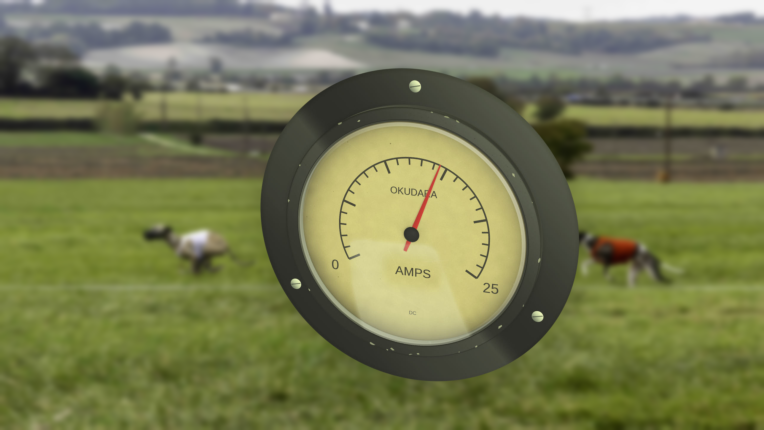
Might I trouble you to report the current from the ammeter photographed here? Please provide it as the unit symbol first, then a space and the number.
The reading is A 14.5
